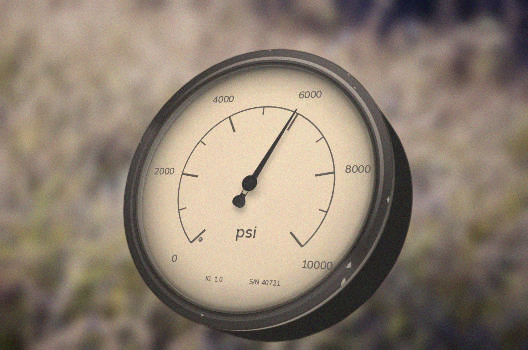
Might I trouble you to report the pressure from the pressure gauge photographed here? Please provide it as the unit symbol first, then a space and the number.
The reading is psi 6000
